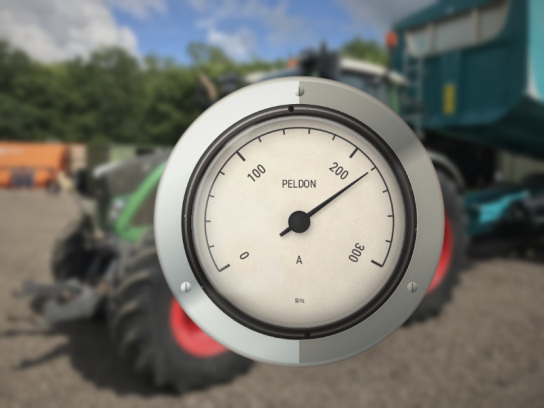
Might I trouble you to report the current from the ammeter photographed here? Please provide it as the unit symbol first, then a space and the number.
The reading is A 220
